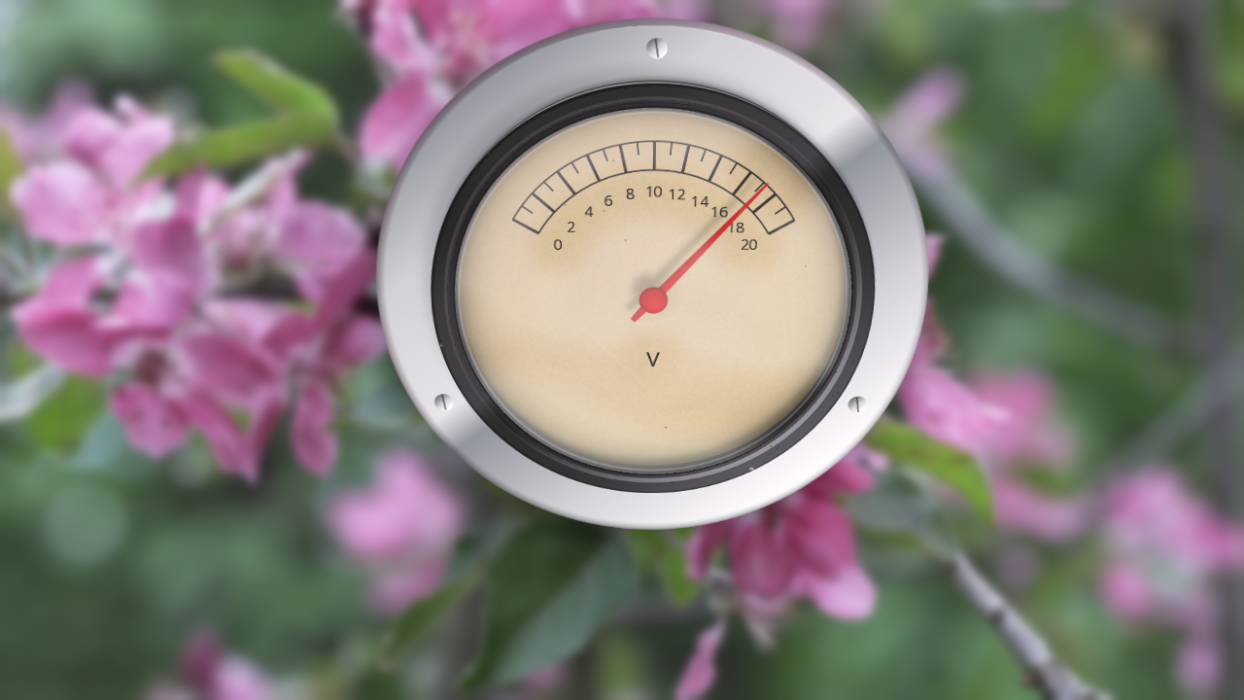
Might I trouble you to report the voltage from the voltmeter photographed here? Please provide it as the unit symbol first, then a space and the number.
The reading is V 17
